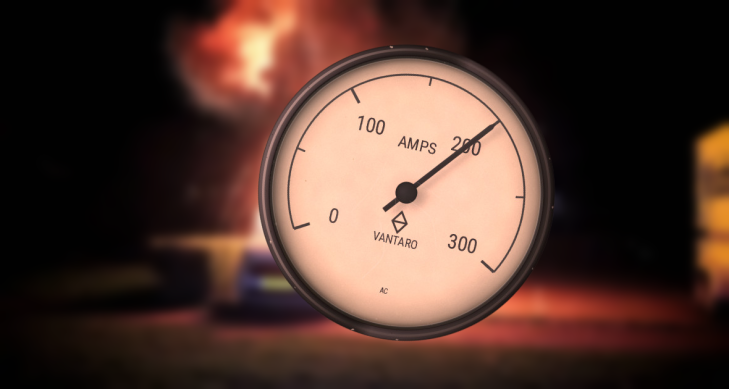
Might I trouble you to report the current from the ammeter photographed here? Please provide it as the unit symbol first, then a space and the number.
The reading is A 200
